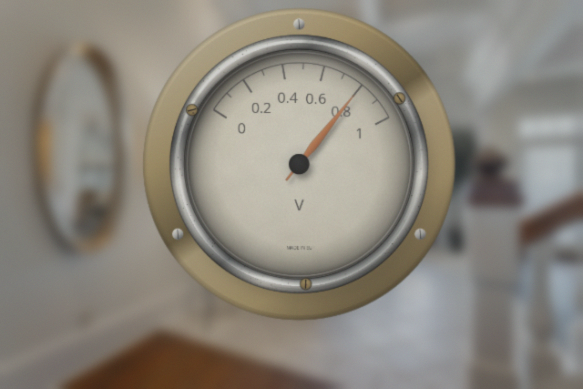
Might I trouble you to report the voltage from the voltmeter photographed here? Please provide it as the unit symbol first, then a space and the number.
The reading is V 0.8
